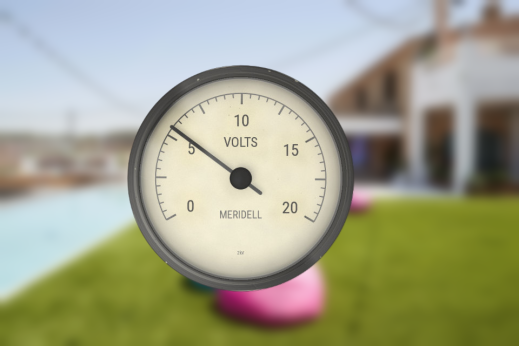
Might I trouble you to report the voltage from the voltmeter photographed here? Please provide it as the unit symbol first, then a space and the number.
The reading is V 5.5
